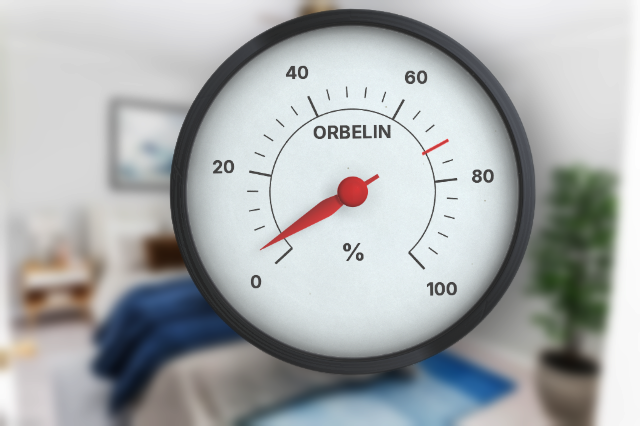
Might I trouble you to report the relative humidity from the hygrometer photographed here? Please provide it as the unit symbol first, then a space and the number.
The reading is % 4
